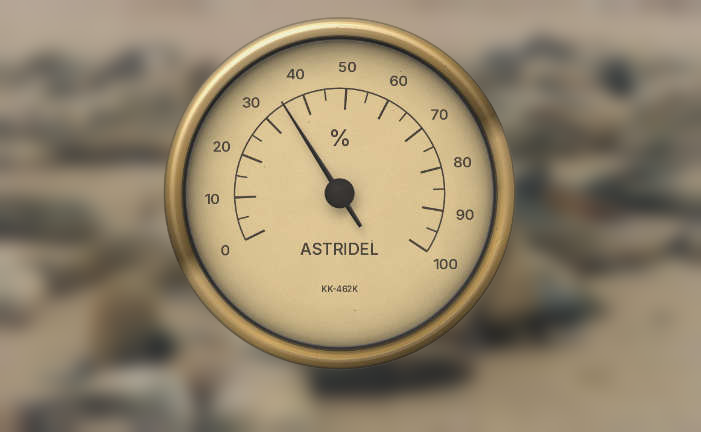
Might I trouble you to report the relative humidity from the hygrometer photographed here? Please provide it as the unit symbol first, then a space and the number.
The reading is % 35
